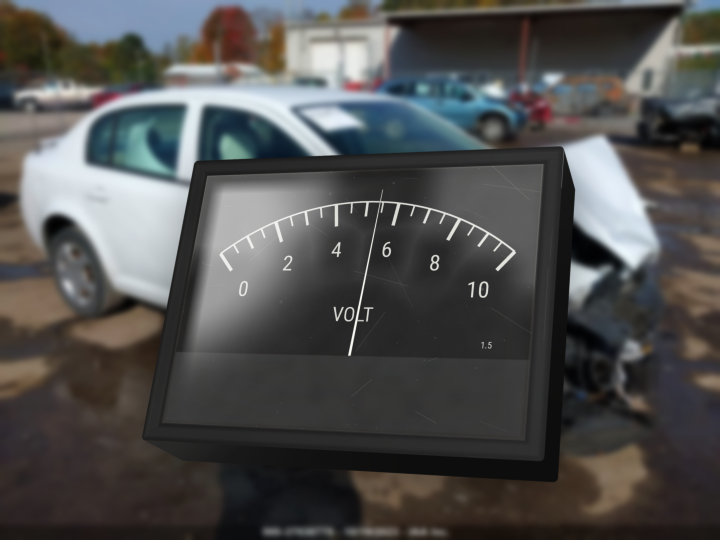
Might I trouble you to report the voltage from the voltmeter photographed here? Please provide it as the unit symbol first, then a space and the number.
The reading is V 5.5
